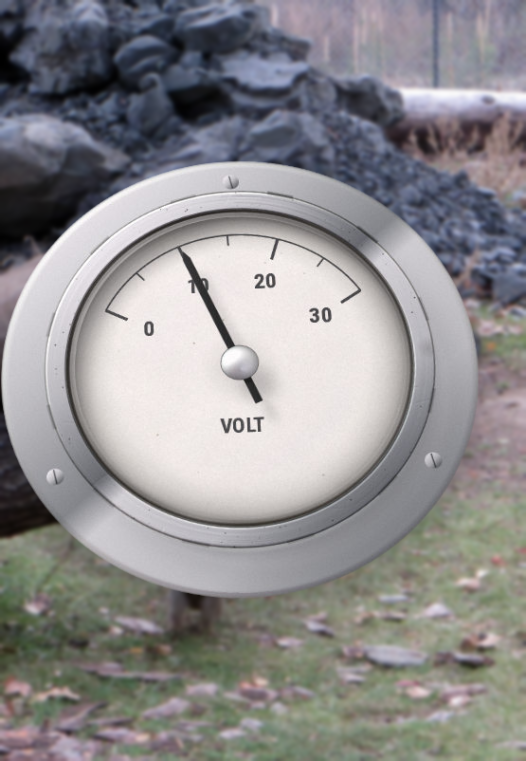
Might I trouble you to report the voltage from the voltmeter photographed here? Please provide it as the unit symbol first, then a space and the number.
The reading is V 10
